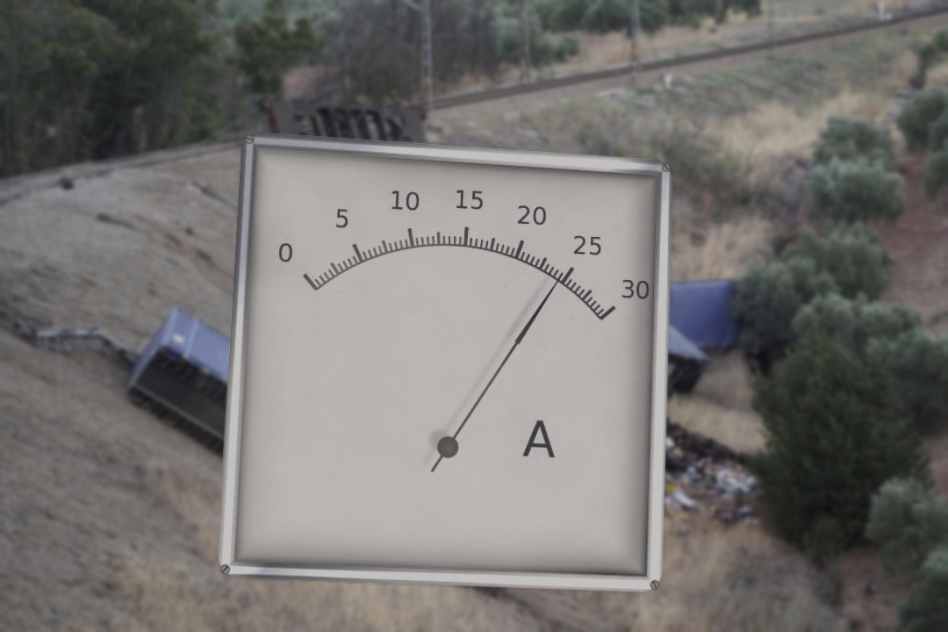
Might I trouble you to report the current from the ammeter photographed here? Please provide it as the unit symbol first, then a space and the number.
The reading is A 24.5
